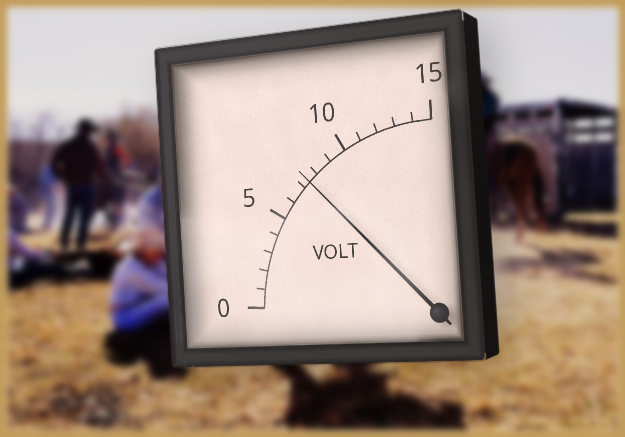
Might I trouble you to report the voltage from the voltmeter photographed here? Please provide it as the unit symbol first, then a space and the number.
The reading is V 7.5
